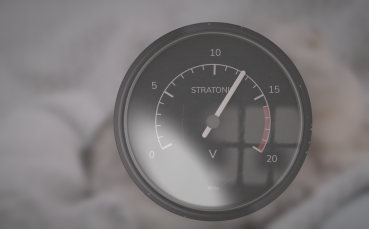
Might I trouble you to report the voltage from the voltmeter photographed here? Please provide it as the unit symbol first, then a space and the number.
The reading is V 12.5
